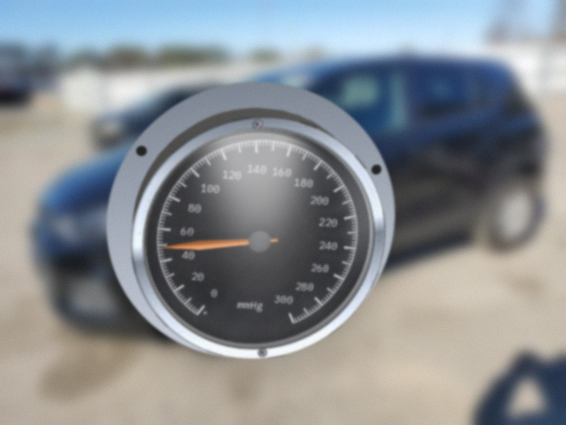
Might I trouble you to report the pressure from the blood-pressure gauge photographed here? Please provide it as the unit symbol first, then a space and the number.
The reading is mmHg 50
